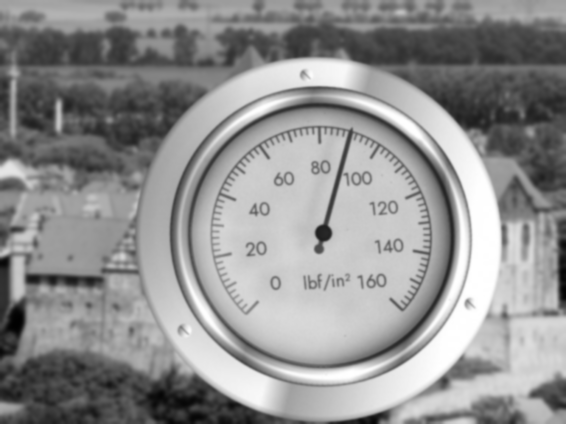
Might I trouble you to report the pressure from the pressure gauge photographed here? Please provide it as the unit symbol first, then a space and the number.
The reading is psi 90
